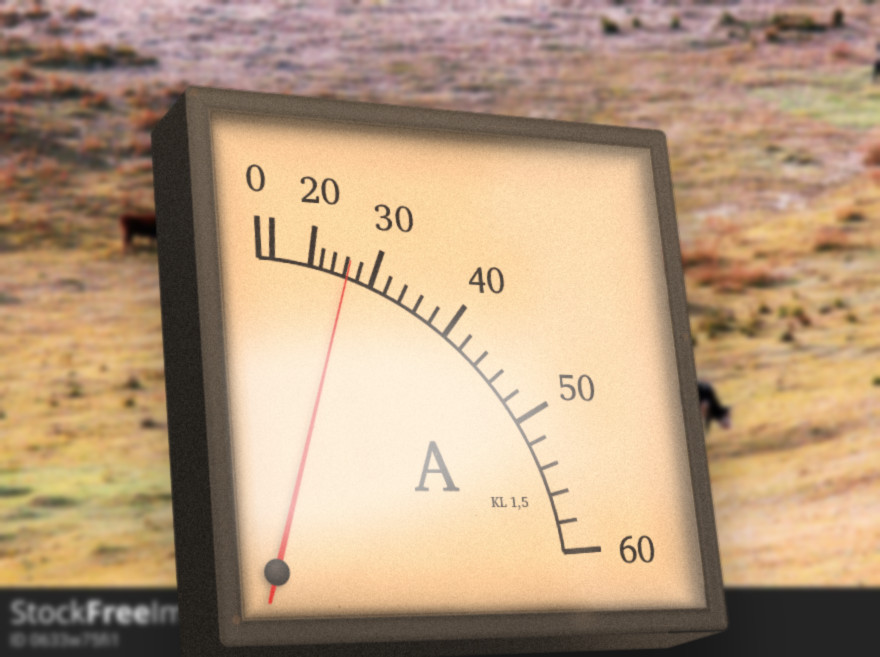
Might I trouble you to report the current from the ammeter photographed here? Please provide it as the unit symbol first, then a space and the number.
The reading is A 26
